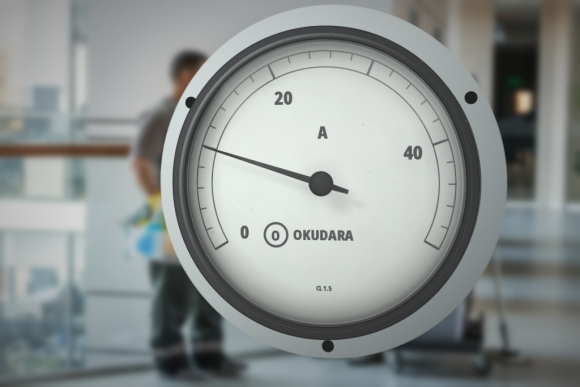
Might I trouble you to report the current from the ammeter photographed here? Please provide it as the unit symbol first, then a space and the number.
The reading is A 10
